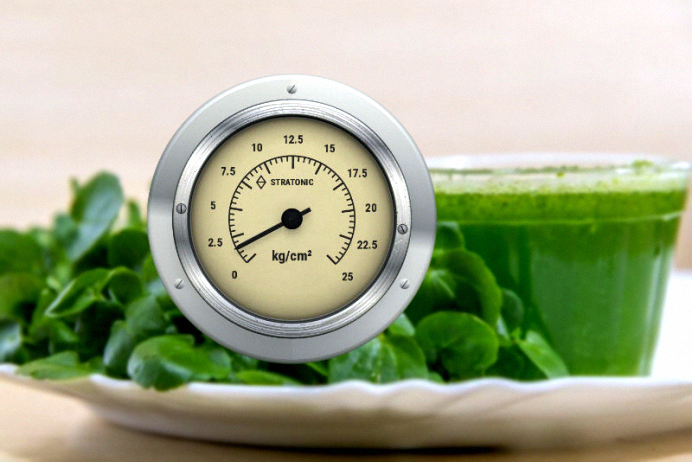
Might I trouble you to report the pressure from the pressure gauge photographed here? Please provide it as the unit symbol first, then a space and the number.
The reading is kg/cm² 1.5
